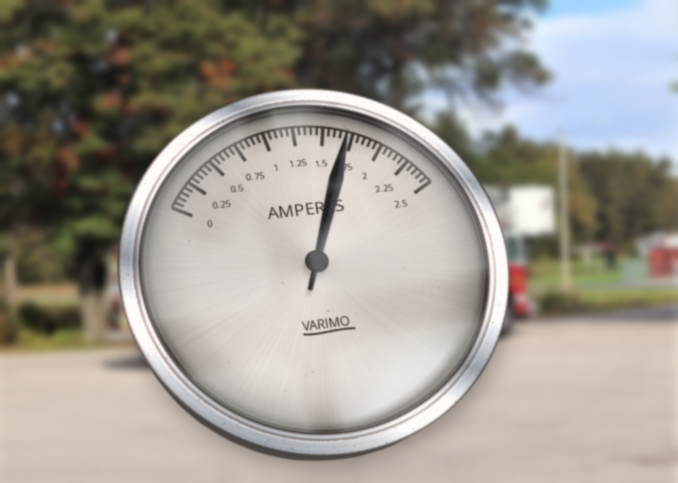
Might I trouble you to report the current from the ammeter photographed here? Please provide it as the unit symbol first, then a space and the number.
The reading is A 1.7
